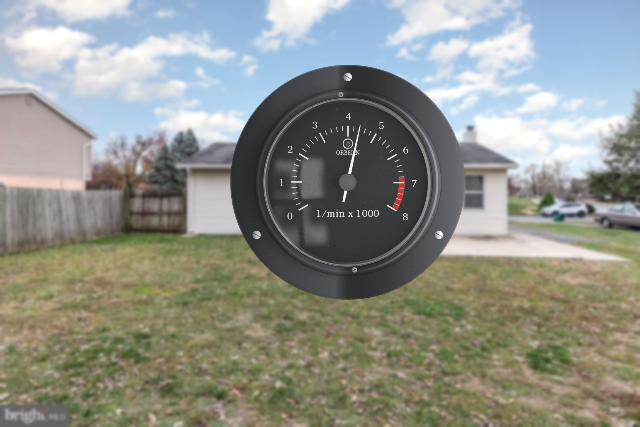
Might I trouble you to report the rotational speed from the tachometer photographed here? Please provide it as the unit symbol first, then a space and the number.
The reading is rpm 4400
